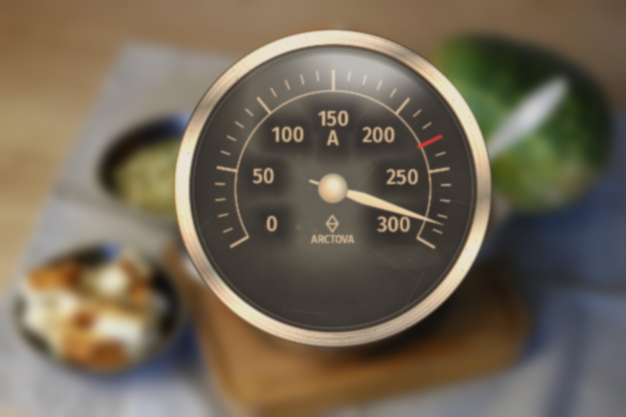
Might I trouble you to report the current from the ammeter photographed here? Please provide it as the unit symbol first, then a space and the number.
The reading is A 285
